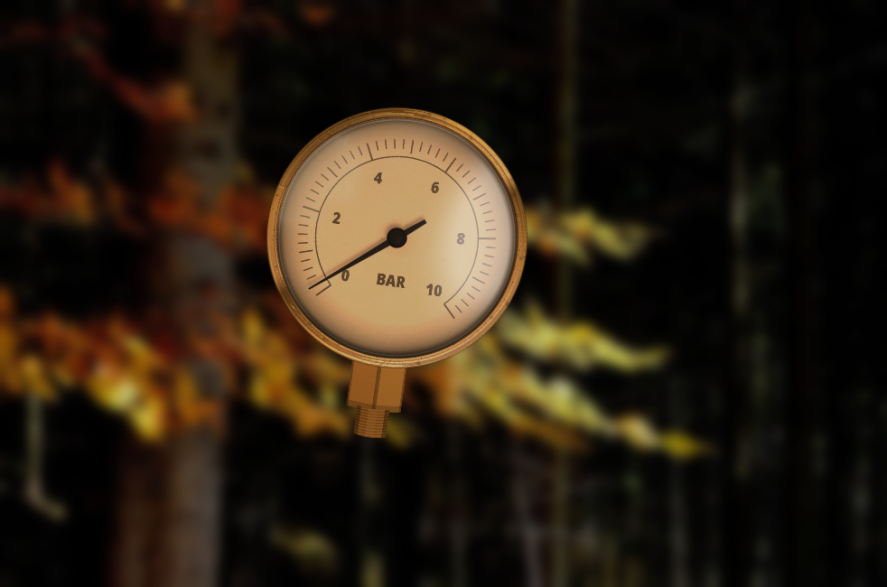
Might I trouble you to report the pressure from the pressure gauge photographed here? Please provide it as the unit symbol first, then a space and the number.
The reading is bar 0.2
